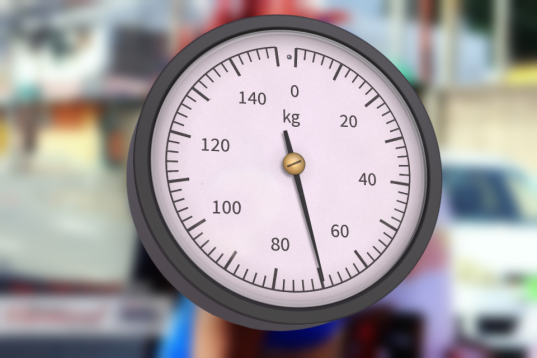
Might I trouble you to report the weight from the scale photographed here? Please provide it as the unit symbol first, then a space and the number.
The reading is kg 70
